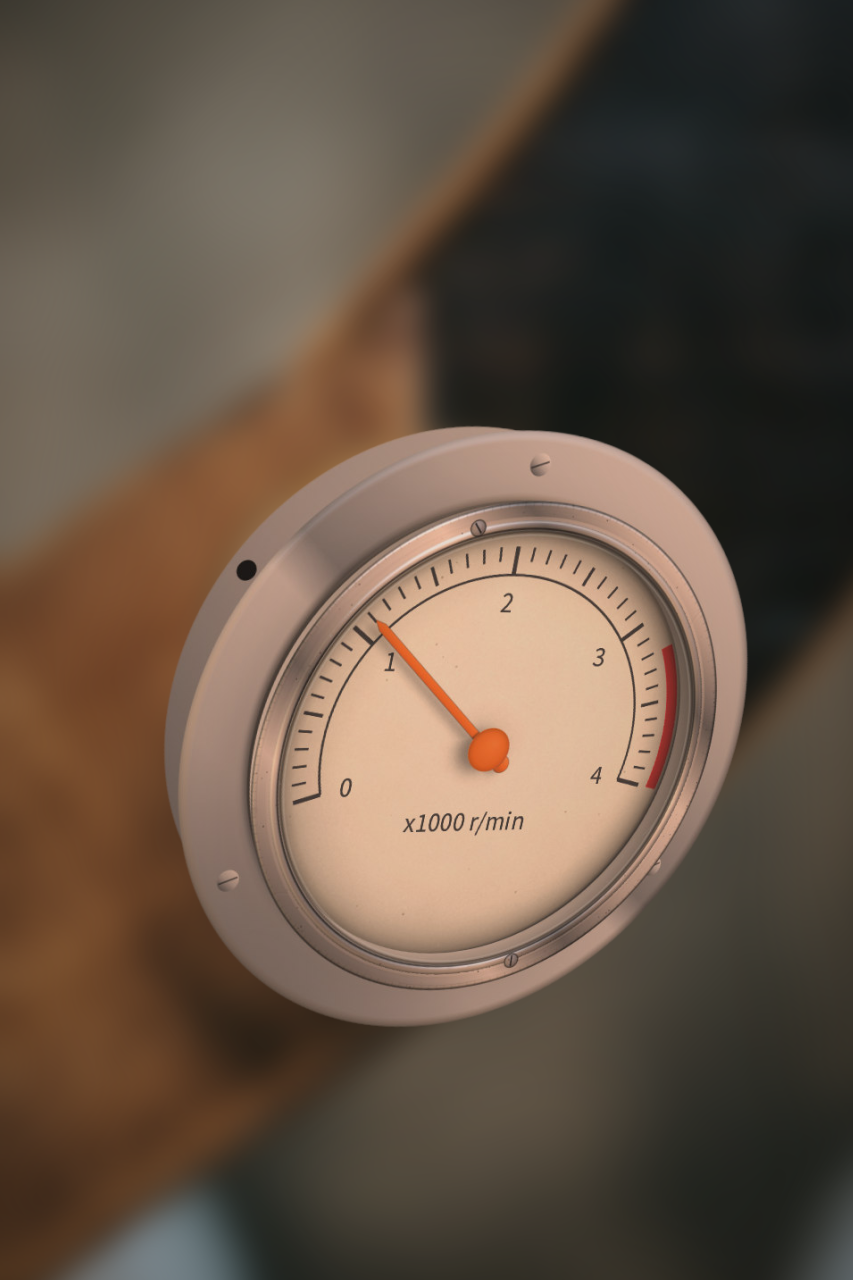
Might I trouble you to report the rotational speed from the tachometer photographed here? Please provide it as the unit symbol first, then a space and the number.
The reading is rpm 1100
